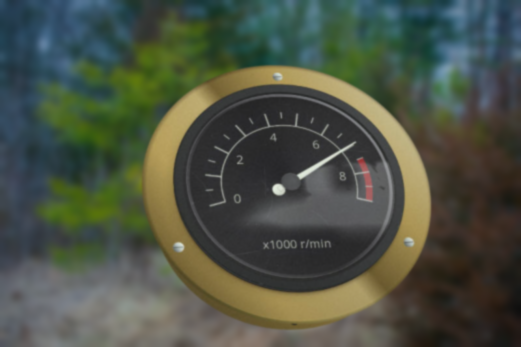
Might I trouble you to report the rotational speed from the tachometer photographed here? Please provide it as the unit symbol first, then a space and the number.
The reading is rpm 7000
